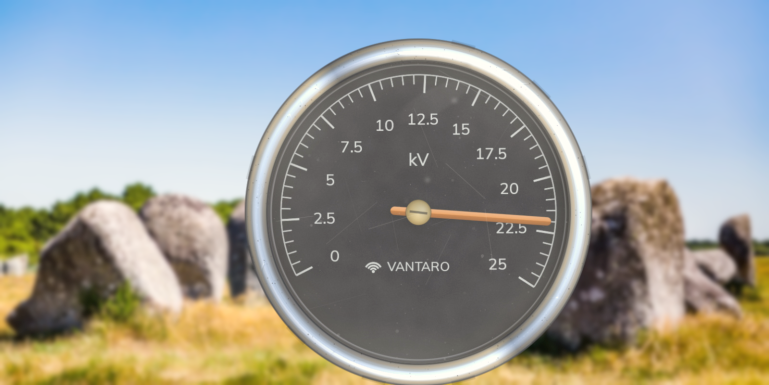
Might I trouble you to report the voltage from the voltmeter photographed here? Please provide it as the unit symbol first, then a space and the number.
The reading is kV 22
